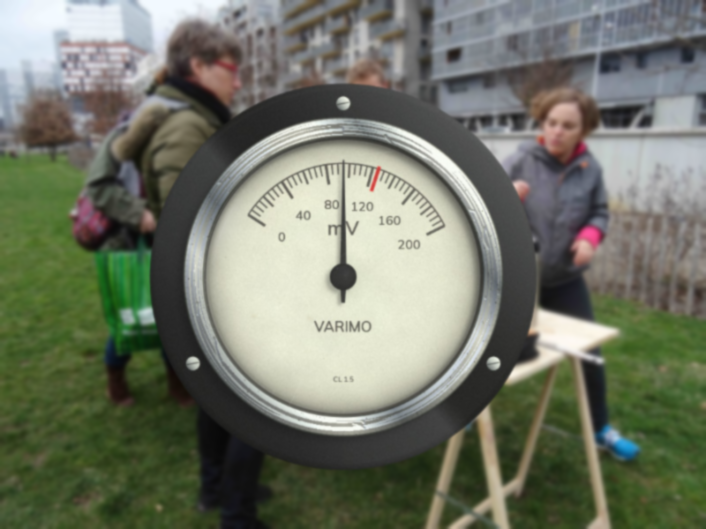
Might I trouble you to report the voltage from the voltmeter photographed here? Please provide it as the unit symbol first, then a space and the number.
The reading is mV 95
